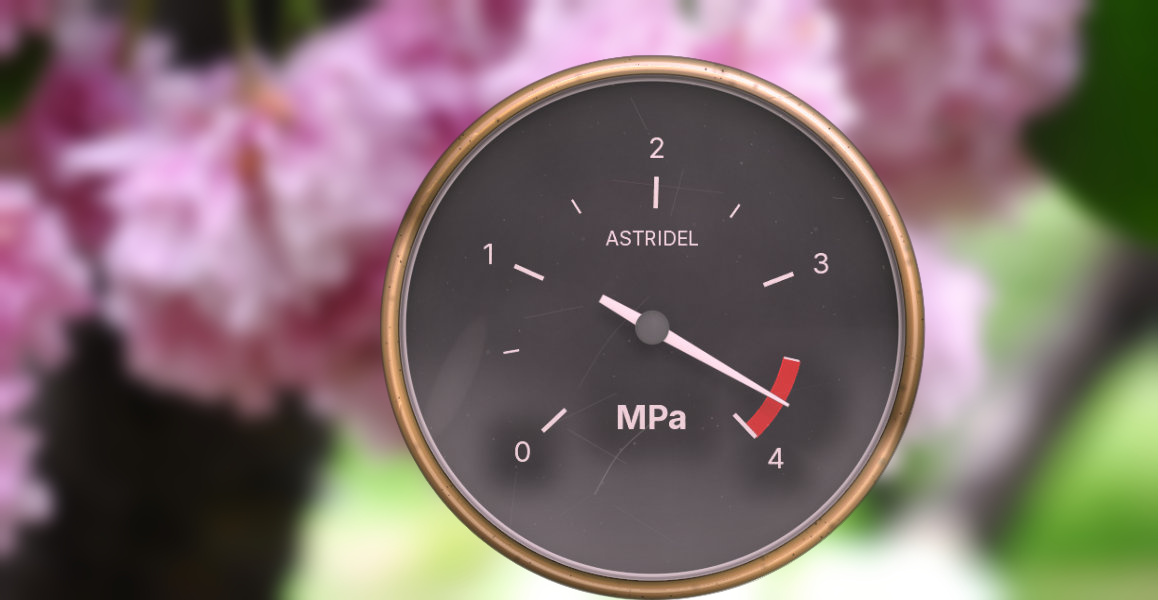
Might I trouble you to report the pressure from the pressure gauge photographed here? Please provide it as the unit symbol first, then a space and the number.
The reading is MPa 3.75
